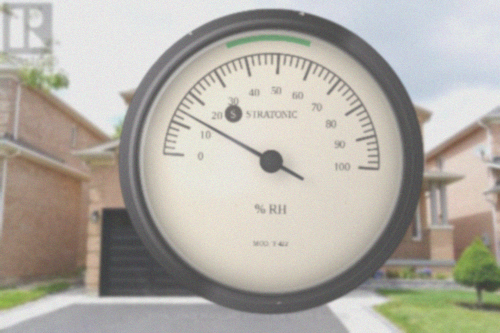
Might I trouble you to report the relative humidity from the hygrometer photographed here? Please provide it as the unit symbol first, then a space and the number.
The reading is % 14
